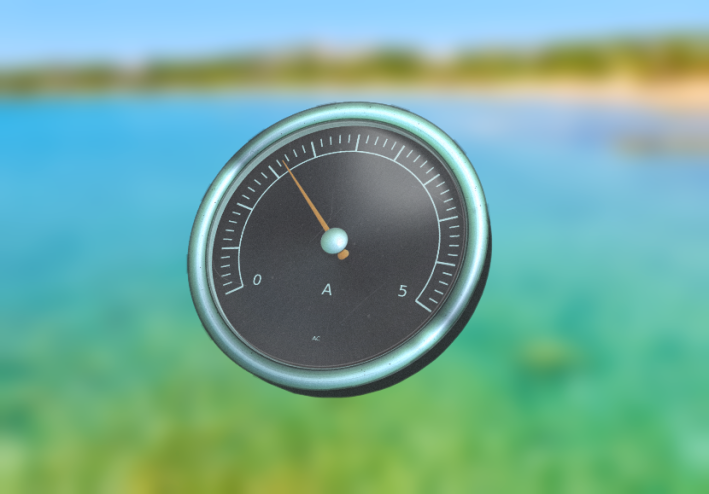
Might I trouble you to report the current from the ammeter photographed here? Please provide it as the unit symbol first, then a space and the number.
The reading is A 1.65
